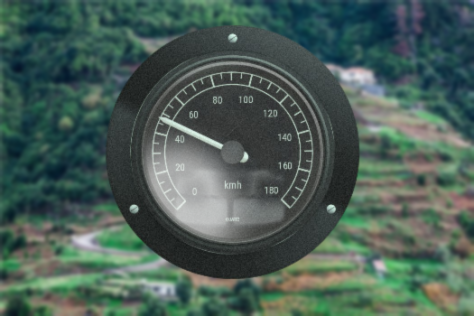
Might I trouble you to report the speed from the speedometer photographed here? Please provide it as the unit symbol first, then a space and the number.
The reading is km/h 47.5
